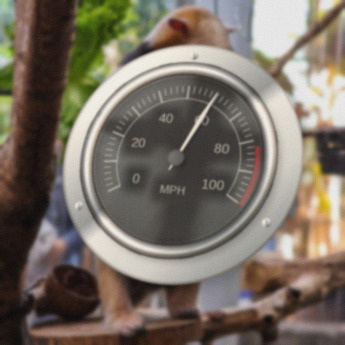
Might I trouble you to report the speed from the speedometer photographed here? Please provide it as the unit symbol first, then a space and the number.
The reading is mph 60
